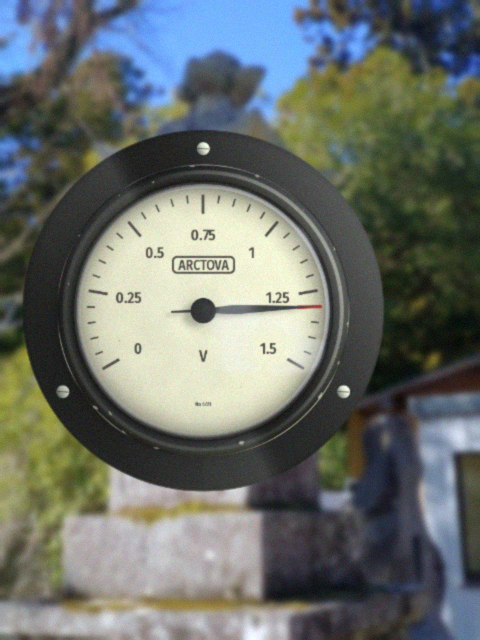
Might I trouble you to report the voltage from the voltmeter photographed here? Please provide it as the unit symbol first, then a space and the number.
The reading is V 1.3
